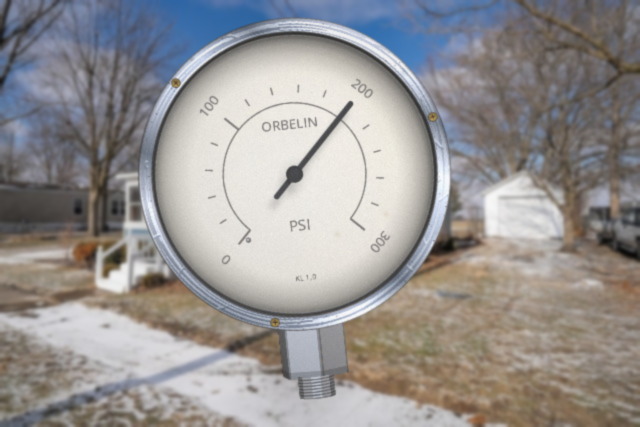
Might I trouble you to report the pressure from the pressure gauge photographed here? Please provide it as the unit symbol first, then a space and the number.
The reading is psi 200
